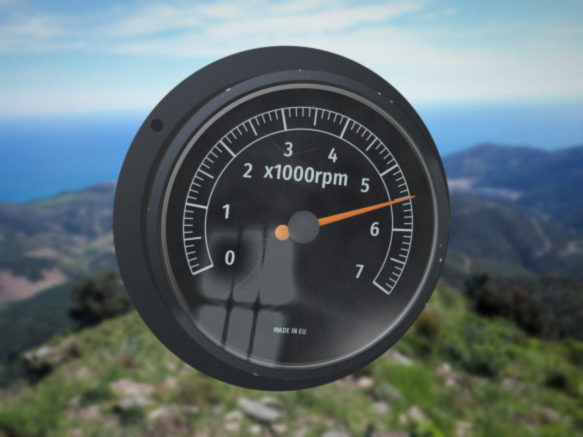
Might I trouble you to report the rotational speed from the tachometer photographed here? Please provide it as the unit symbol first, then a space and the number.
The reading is rpm 5500
